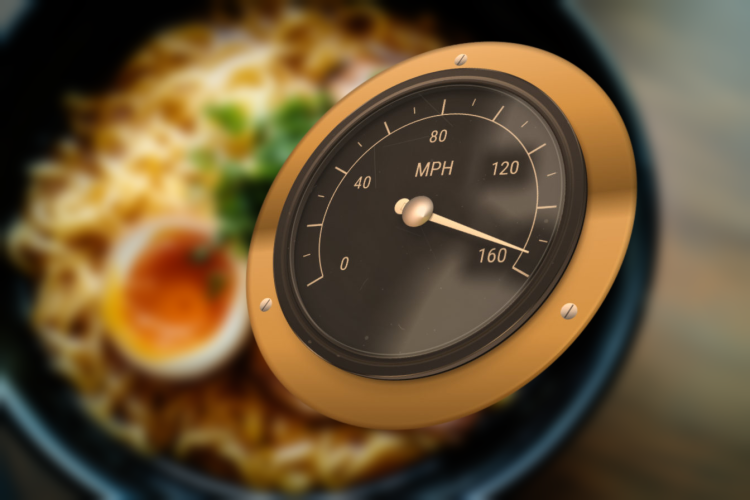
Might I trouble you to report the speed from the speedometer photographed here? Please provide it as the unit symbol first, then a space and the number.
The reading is mph 155
